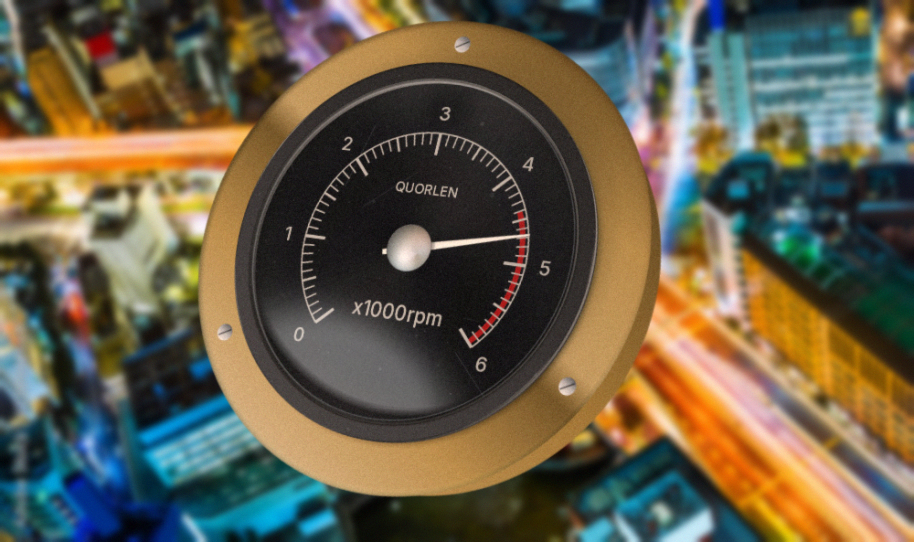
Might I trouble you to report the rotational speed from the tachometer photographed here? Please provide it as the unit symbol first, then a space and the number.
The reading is rpm 4700
